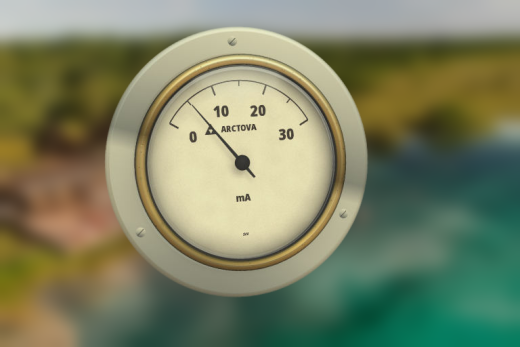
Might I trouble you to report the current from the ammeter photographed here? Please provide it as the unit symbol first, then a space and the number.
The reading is mA 5
